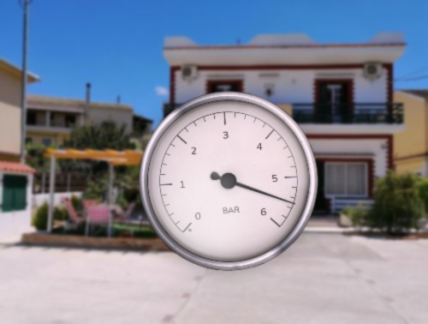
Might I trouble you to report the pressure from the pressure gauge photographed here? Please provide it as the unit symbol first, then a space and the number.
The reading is bar 5.5
